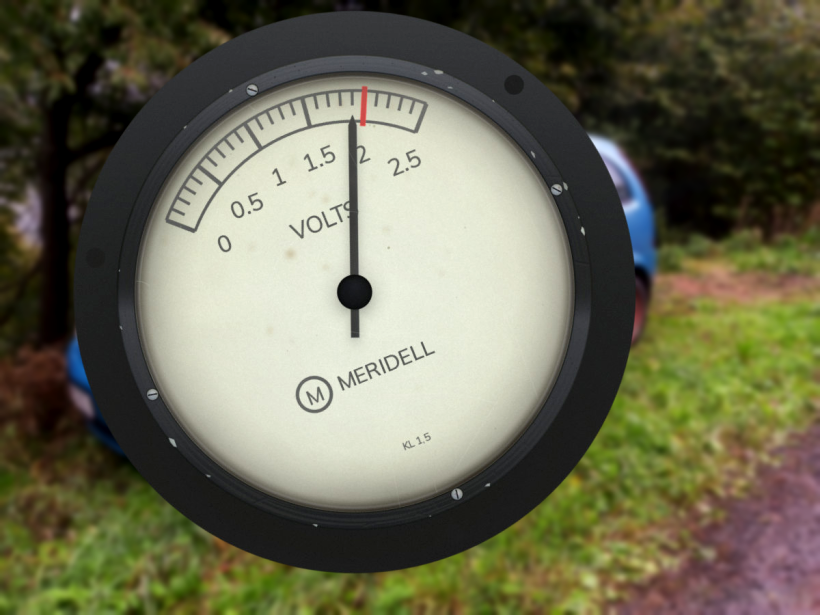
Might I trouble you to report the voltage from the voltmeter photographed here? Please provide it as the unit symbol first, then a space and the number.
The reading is V 1.9
